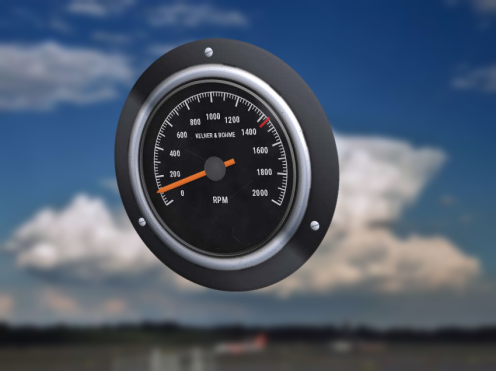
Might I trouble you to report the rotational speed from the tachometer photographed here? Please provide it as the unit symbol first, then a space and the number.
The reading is rpm 100
